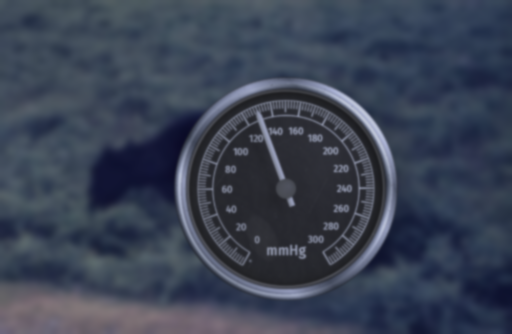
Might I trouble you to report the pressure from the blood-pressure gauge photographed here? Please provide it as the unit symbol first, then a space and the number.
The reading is mmHg 130
